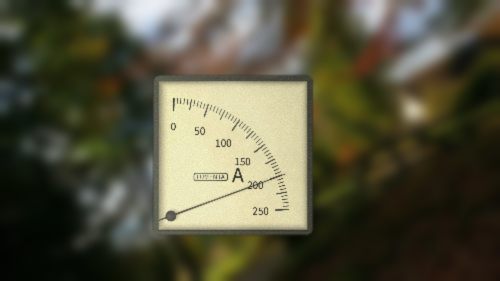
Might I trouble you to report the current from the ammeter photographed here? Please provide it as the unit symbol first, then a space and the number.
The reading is A 200
